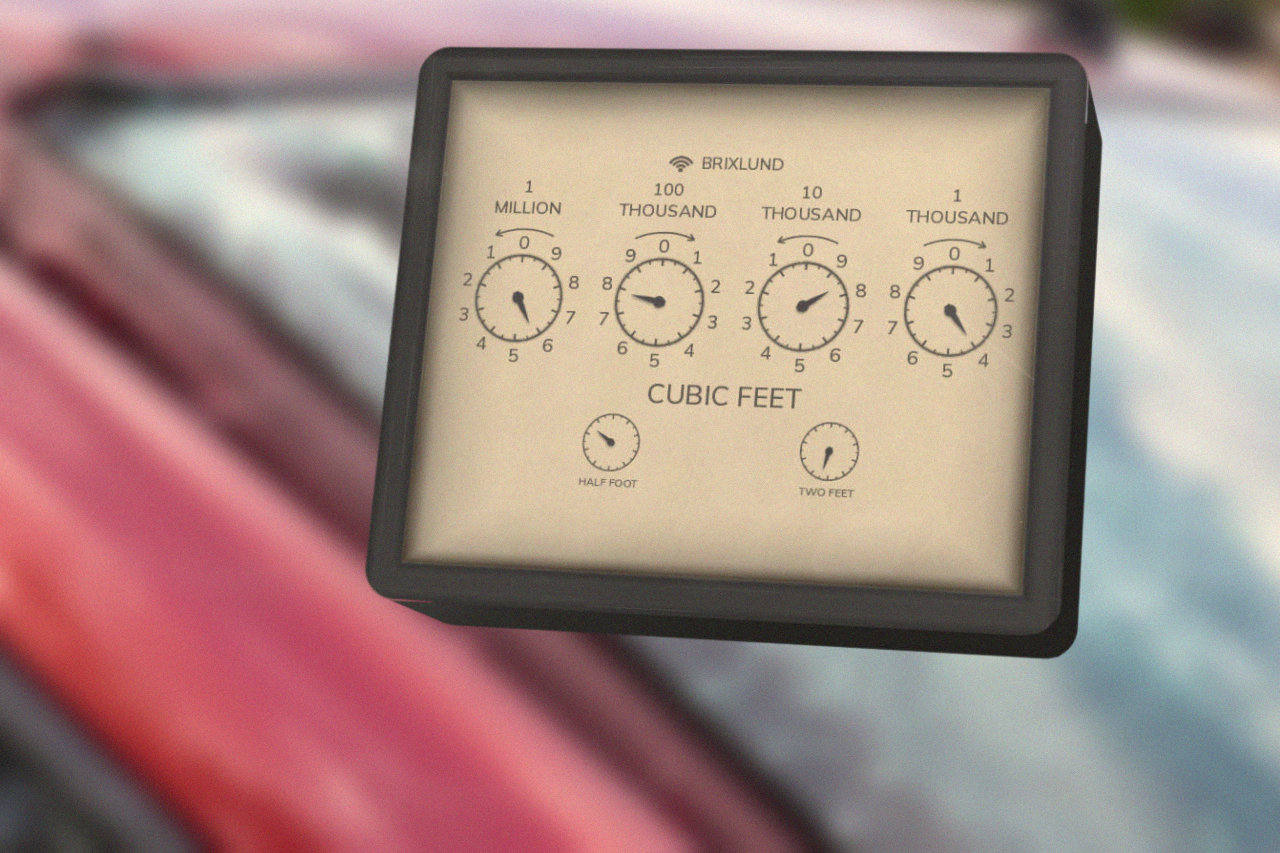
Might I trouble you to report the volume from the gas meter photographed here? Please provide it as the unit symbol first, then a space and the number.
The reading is ft³ 578400
